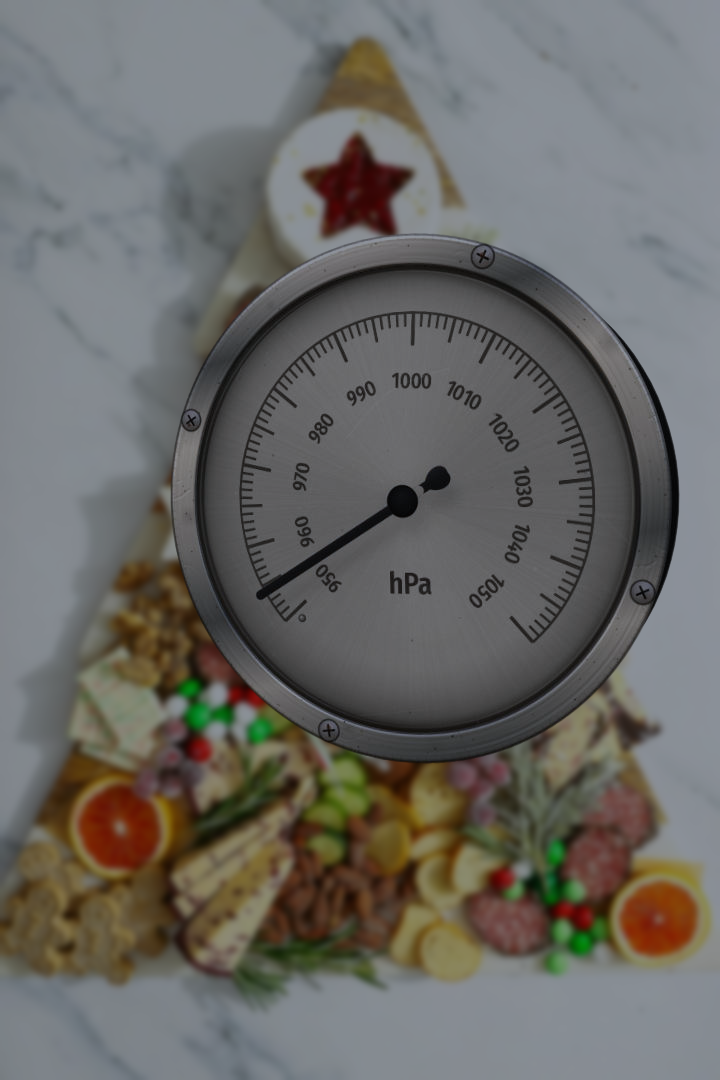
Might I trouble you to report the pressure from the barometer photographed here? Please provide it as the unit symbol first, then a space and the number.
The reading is hPa 954
